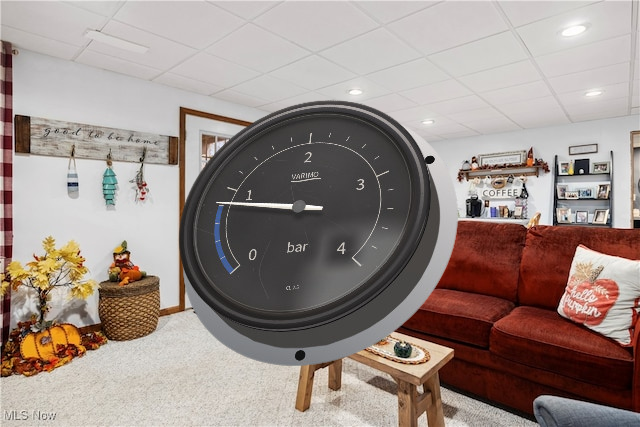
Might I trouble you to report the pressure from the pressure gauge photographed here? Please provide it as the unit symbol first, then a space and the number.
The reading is bar 0.8
